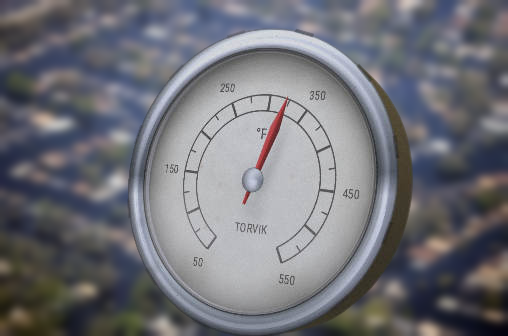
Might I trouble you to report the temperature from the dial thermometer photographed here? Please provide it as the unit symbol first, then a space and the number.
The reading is °F 325
